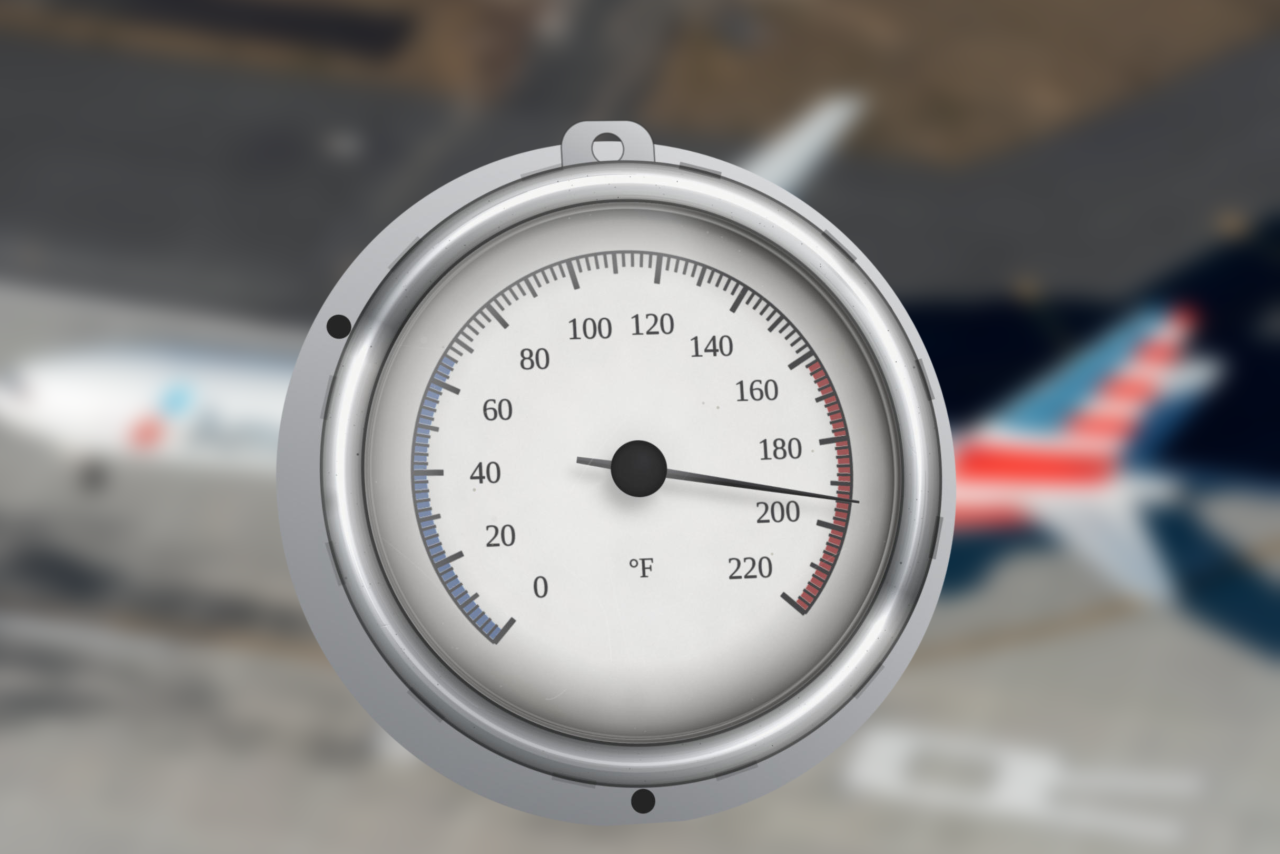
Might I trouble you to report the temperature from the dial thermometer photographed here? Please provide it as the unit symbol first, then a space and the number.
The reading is °F 194
